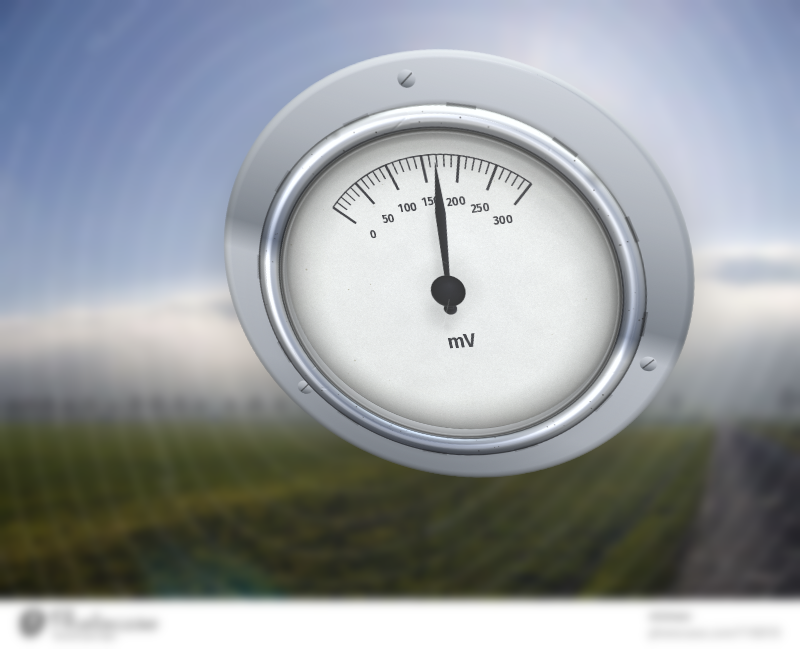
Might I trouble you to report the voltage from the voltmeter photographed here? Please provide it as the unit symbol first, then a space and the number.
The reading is mV 170
